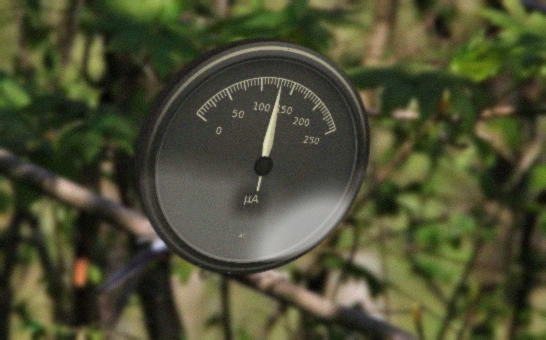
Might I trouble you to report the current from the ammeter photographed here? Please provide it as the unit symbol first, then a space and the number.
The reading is µA 125
